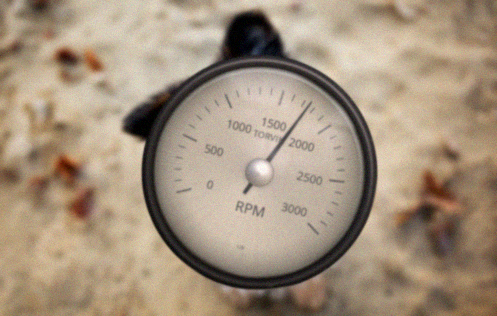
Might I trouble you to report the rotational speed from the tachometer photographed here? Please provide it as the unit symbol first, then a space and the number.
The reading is rpm 1750
